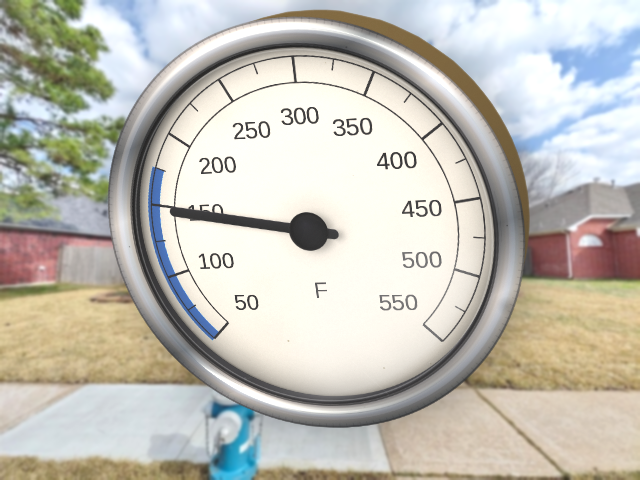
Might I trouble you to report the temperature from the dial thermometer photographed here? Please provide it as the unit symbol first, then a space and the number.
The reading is °F 150
